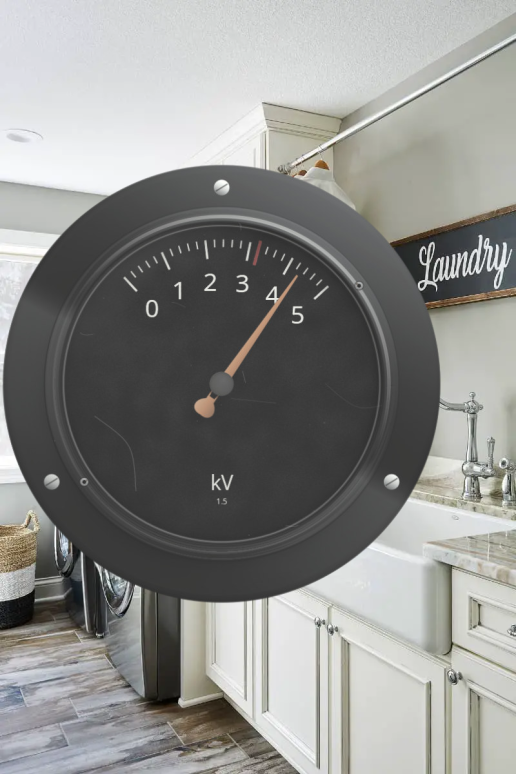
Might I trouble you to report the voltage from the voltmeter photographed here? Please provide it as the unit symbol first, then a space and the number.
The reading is kV 4.3
